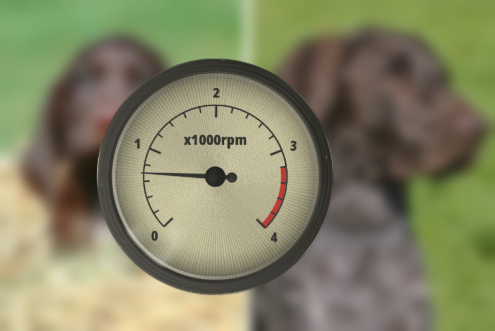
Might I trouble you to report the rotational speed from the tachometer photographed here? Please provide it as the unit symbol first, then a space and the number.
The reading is rpm 700
